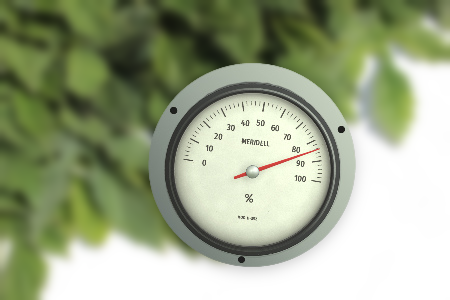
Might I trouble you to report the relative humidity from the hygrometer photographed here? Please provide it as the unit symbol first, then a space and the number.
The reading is % 84
